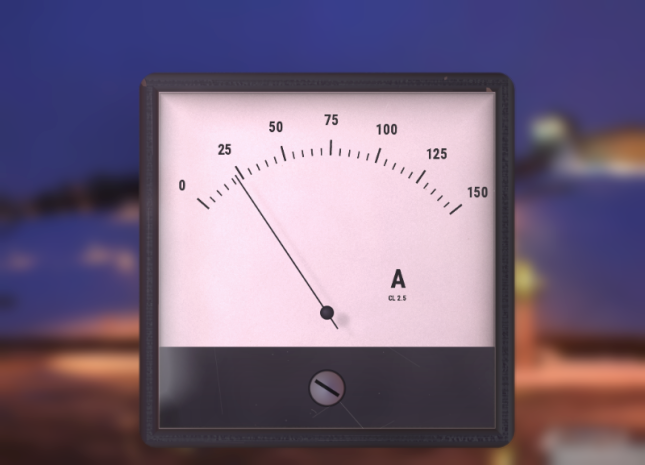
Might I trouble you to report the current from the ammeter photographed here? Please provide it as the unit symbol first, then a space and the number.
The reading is A 22.5
